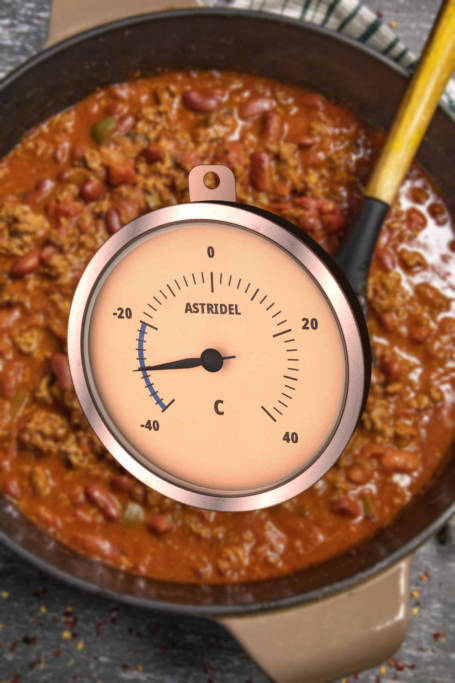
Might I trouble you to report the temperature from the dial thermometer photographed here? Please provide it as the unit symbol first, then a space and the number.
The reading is °C -30
